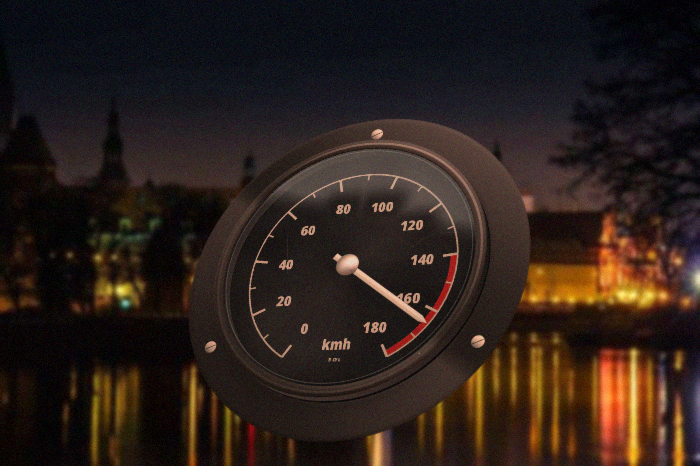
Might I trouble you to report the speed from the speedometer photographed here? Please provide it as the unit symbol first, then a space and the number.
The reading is km/h 165
